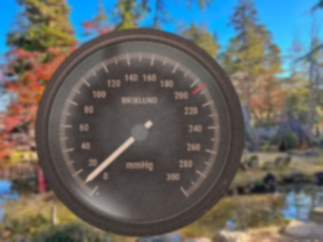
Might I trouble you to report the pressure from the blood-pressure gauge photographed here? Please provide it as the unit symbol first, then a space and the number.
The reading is mmHg 10
